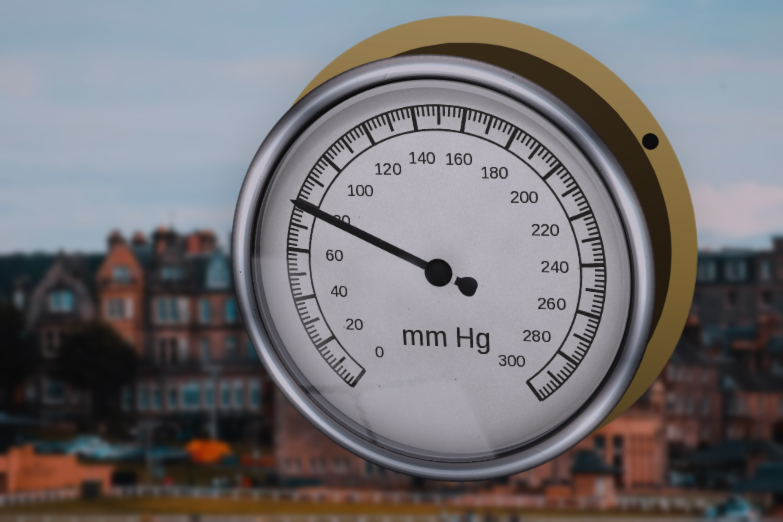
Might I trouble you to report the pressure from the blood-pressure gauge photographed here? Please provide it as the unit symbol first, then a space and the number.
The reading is mmHg 80
